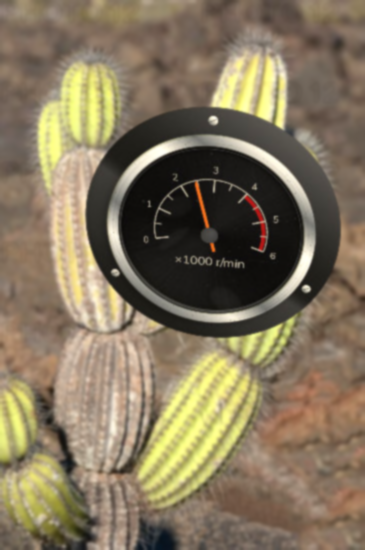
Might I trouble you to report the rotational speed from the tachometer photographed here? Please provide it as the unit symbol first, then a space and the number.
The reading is rpm 2500
